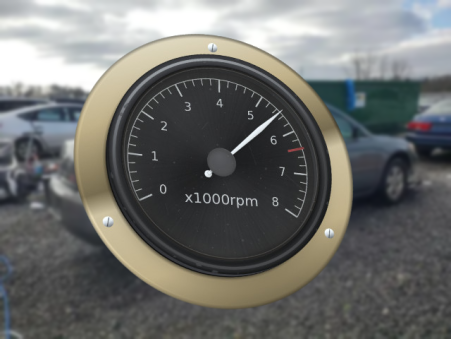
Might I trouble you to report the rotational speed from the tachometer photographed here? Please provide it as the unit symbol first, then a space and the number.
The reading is rpm 5500
